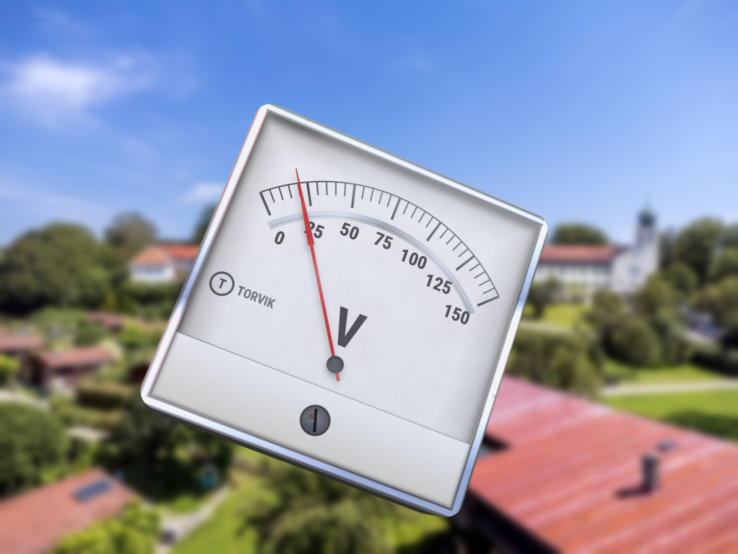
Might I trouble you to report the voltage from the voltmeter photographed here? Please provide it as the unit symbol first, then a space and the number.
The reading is V 20
